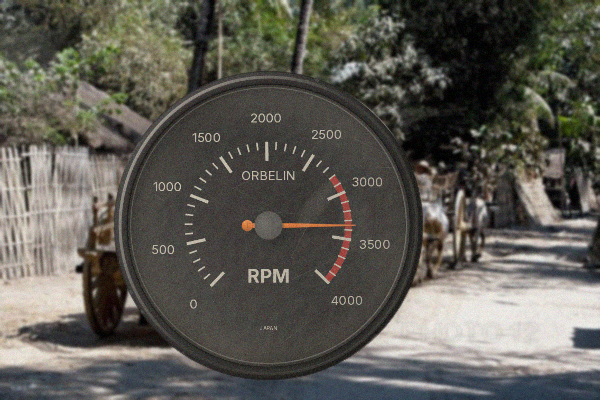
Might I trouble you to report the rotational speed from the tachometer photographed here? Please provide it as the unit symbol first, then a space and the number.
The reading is rpm 3350
